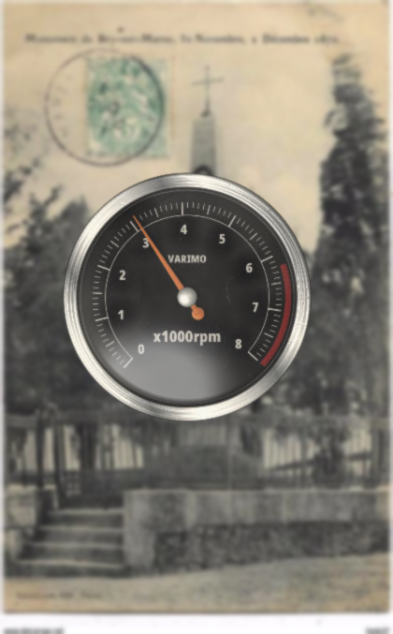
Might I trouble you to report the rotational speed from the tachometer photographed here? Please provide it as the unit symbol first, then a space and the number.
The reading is rpm 3100
